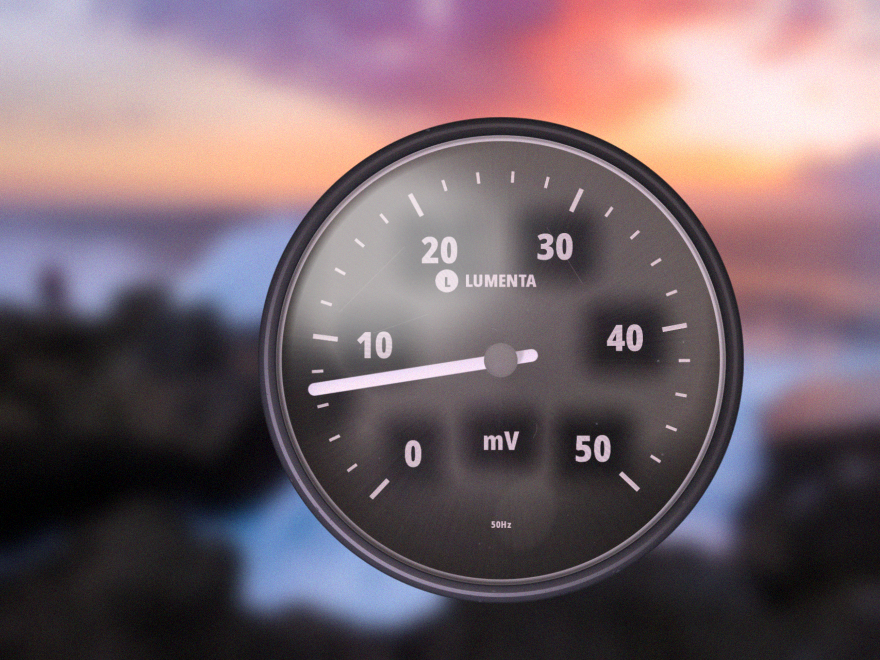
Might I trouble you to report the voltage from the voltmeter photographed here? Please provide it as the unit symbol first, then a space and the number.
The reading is mV 7
